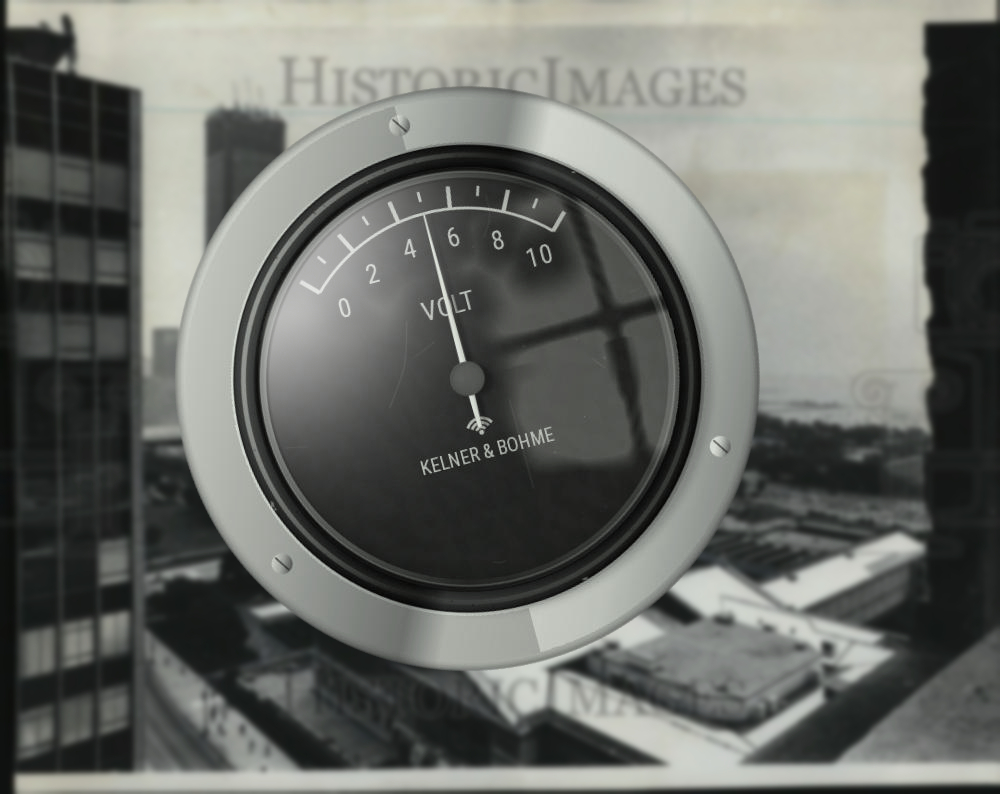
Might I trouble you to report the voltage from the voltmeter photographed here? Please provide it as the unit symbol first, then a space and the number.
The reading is V 5
